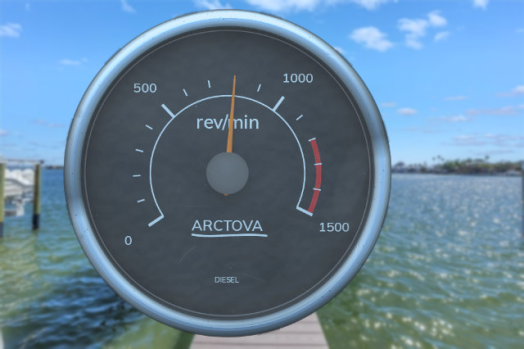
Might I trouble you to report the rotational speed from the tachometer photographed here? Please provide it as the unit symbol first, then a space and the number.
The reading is rpm 800
